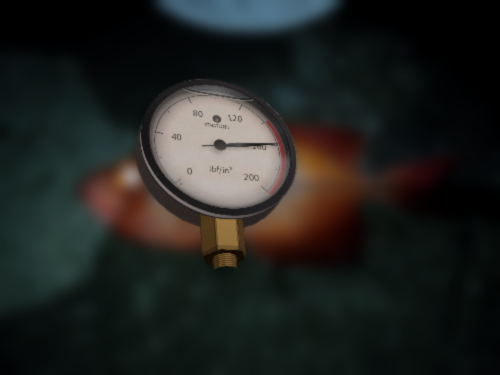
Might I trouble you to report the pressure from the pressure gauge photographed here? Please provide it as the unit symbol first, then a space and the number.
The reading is psi 160
